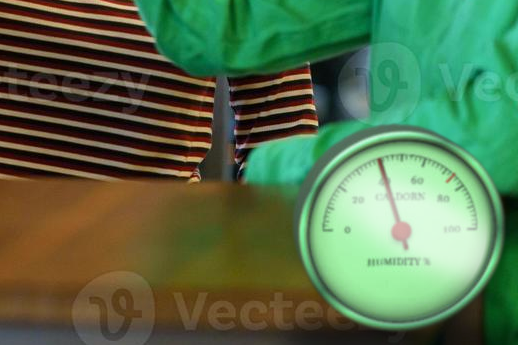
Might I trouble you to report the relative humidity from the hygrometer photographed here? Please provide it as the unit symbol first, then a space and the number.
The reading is % 40
